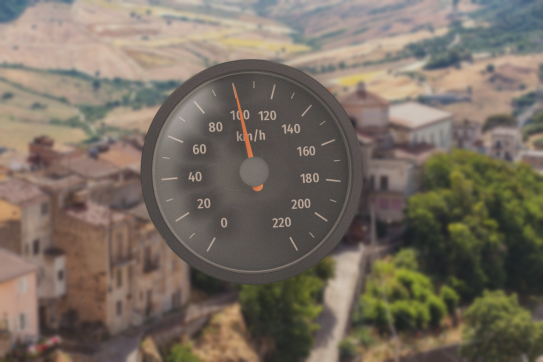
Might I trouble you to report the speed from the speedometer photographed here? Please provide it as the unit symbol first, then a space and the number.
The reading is km/h 100
